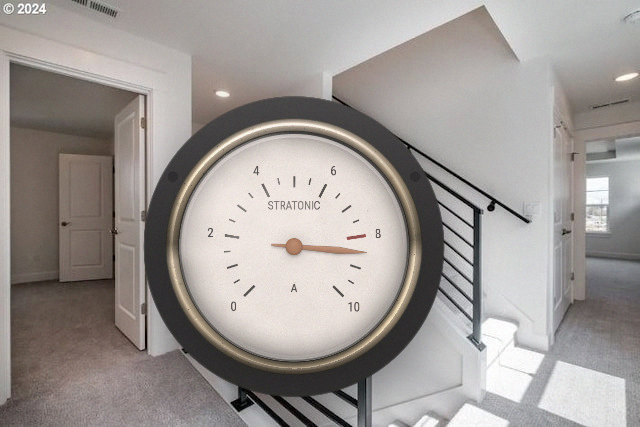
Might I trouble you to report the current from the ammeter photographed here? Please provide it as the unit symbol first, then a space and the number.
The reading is A 8.5
